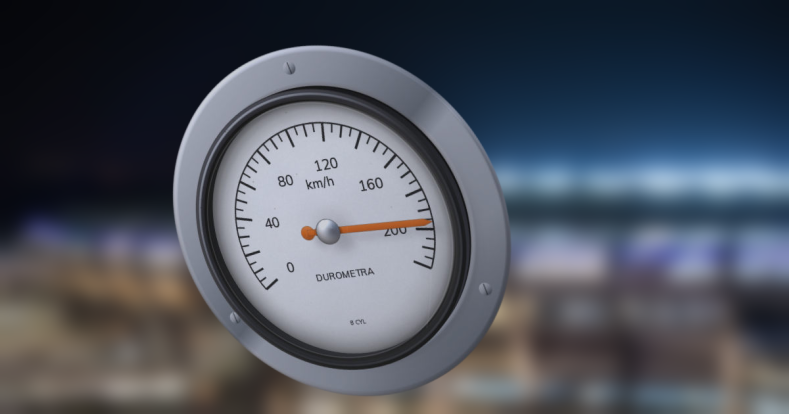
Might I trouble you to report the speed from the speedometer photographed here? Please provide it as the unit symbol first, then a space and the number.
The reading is km/h 195
